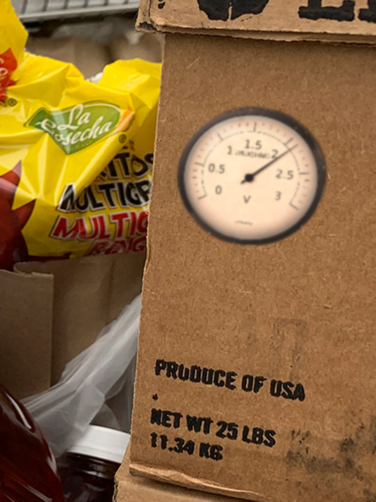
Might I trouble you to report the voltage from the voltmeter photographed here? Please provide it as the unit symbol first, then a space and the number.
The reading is V 2.1
